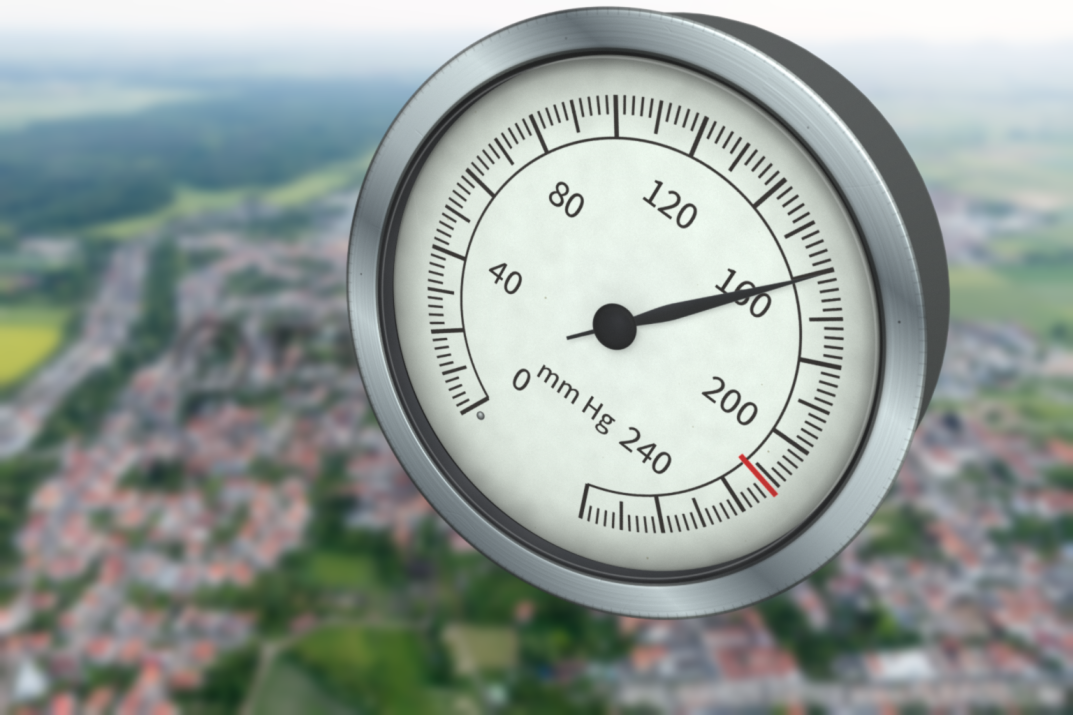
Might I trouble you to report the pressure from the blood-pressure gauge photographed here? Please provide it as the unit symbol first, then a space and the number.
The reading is mmHg 160
